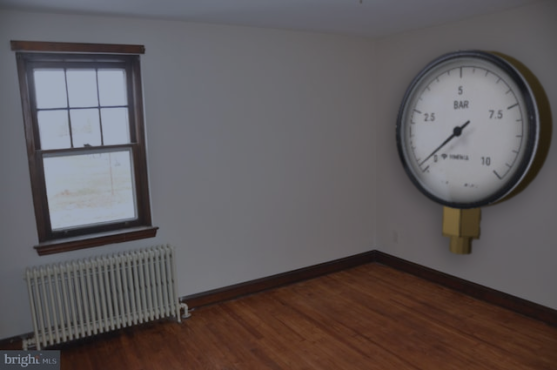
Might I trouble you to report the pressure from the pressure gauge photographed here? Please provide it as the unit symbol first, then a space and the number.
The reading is bar 0.25
